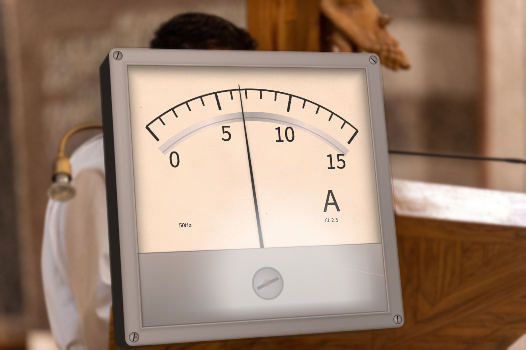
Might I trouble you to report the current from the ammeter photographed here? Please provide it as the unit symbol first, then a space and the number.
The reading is A 6.5
